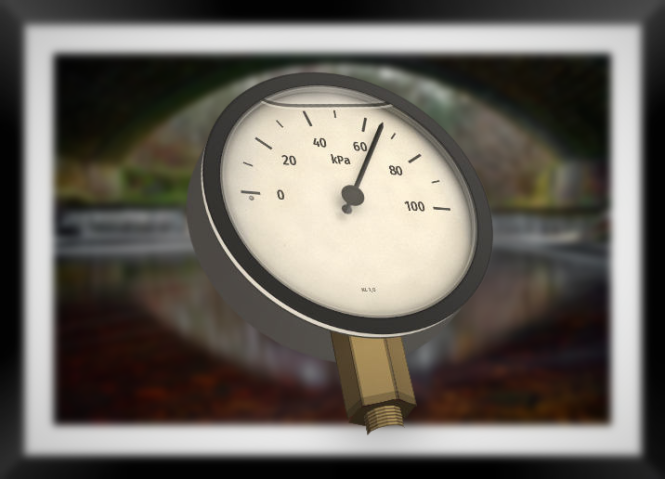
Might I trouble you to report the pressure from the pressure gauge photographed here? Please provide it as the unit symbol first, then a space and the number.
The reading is kPa 65
